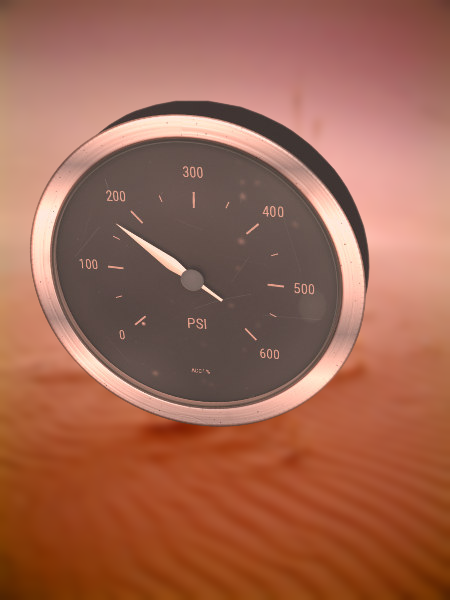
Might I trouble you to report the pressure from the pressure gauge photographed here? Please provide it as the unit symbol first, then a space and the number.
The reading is psi 175
